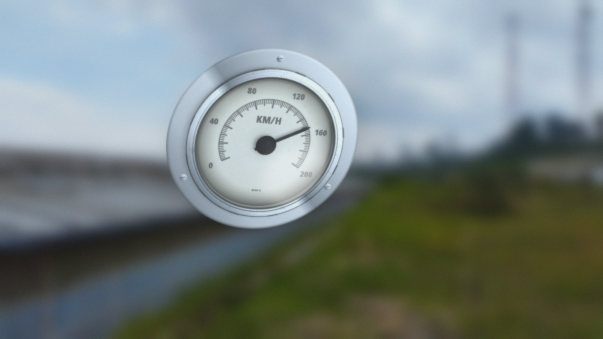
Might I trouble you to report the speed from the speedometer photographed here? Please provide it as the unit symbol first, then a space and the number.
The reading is km/h 150
